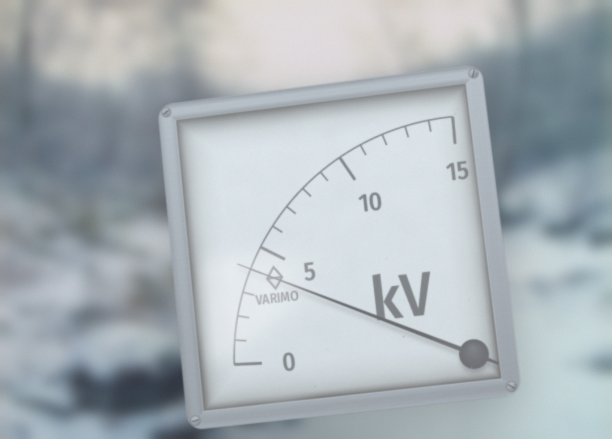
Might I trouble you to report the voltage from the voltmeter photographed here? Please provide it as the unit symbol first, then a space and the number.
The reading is kV 4
